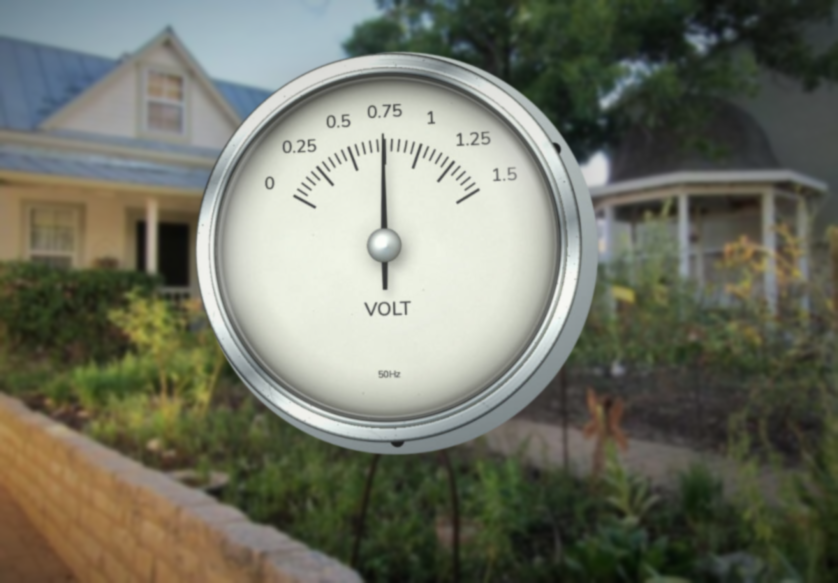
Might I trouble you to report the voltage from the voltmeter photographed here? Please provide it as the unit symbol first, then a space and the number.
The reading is V 0.75
